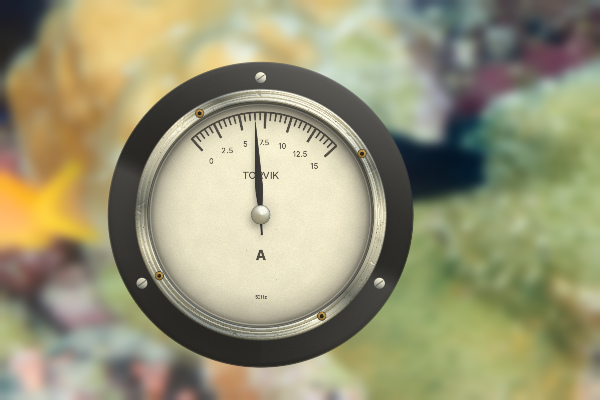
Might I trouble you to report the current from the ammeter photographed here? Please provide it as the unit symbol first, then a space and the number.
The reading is A 6.5
